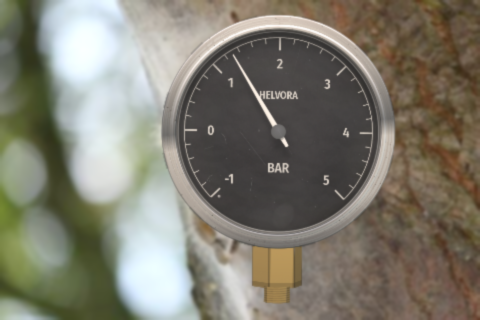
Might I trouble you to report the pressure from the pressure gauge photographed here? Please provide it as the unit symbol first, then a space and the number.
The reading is bar 1.3
